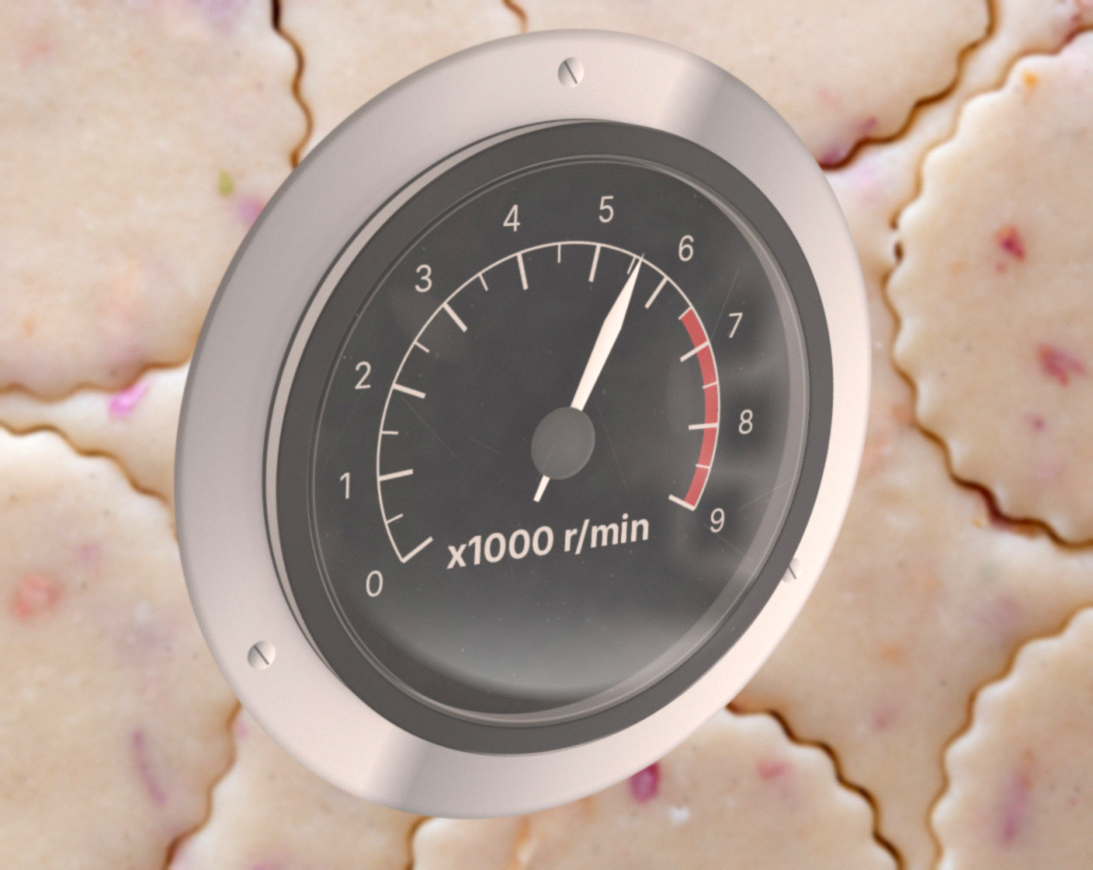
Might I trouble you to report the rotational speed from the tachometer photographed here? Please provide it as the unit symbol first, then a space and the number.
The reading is rpm 5500
